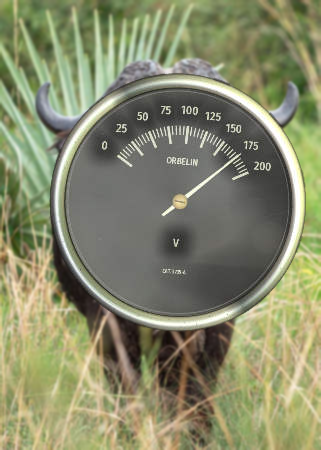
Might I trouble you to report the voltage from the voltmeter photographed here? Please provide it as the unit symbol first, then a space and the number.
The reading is V 175
